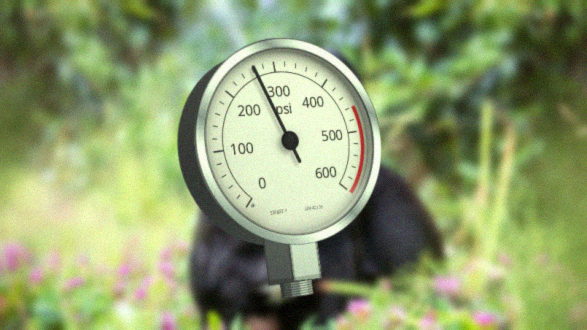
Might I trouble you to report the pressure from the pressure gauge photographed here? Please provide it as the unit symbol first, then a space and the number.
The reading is psi 260
